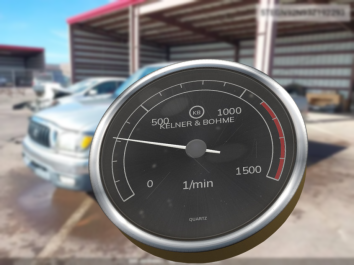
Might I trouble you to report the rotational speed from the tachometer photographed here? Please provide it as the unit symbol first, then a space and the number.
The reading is rpm 300
